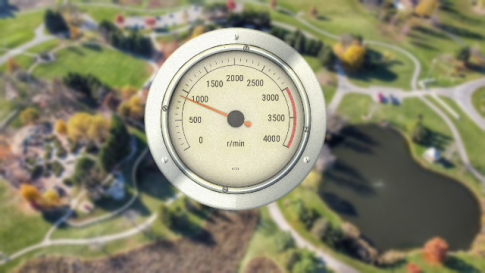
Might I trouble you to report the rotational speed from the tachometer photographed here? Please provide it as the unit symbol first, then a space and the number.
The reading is rpm 900
